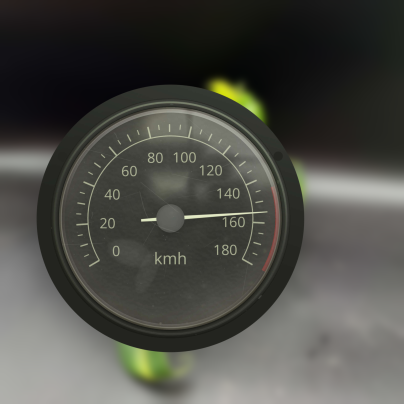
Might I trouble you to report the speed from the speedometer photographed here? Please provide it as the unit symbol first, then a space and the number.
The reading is km/h 155
